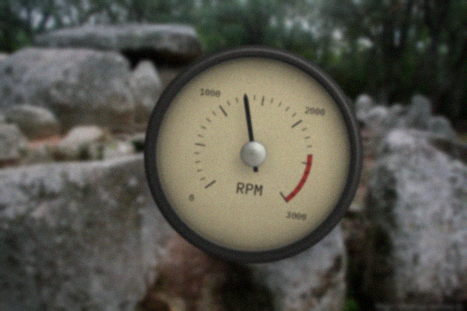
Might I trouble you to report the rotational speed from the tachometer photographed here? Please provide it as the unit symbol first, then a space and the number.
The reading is rpm 1300
